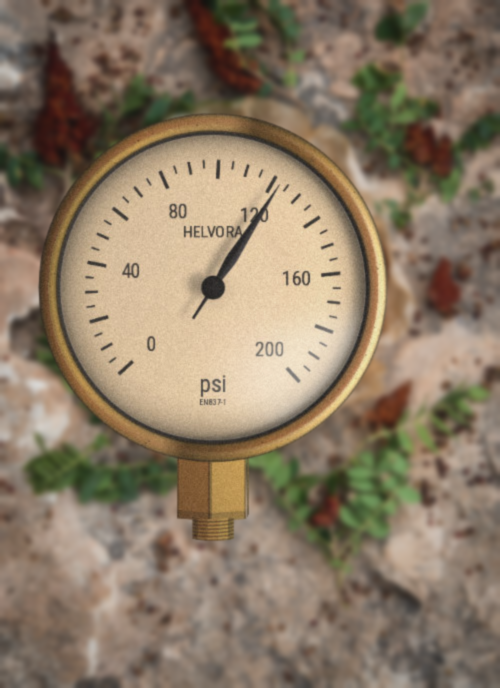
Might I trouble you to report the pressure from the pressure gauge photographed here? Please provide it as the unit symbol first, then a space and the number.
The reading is psi 122.5
